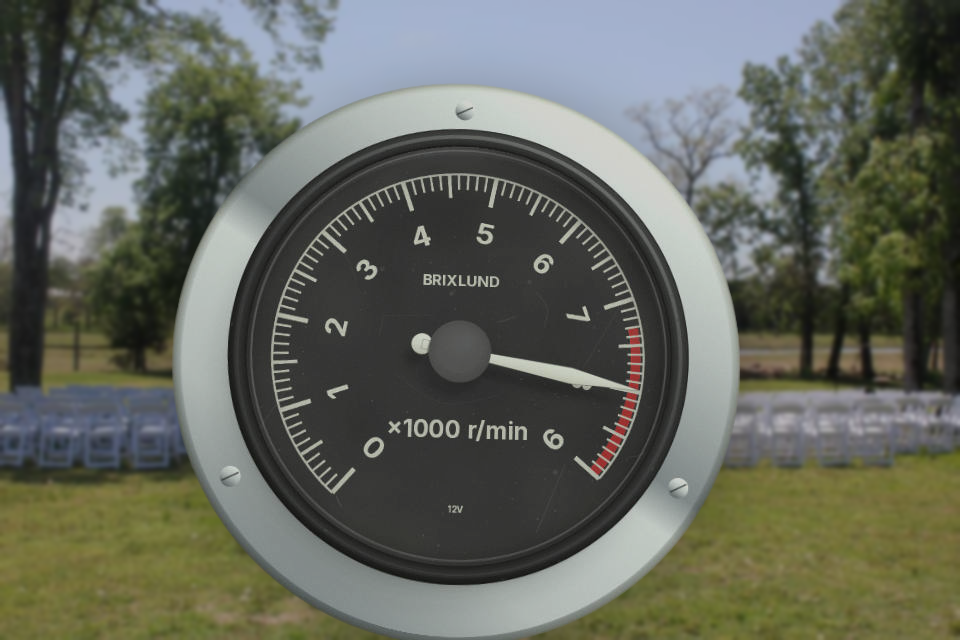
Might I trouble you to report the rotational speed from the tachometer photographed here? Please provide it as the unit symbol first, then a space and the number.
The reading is rpm 8000
